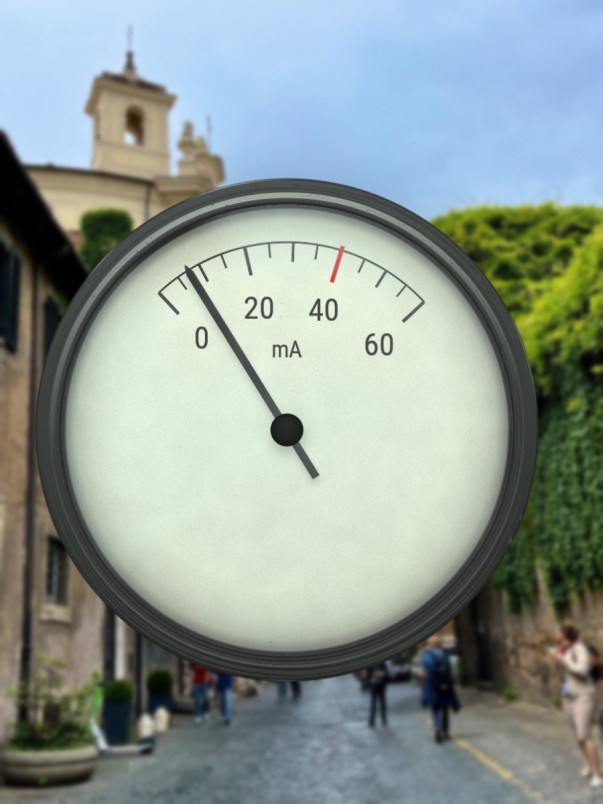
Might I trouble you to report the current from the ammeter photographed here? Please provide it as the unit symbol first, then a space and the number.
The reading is mA 7.5
